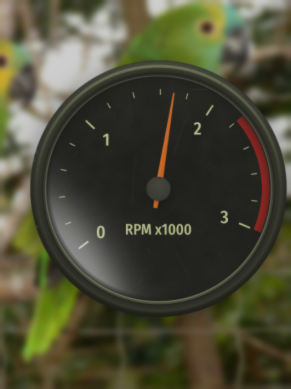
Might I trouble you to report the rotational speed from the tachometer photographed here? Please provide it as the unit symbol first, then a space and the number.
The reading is rpm 1700
